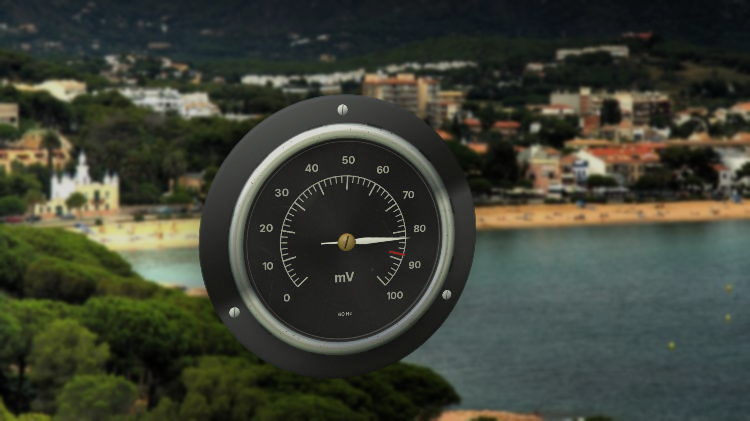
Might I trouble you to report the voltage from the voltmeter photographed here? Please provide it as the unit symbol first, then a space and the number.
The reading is mV 82
